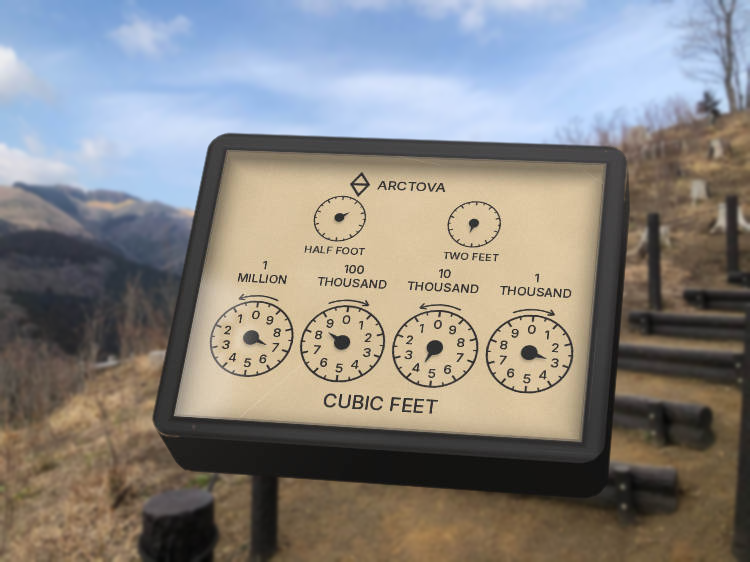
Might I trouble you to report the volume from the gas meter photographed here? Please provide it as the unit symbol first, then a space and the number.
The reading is ft³ 684300
